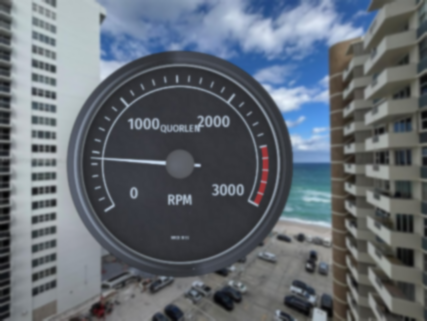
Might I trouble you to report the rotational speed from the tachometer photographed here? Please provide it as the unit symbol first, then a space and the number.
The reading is rpm 450
